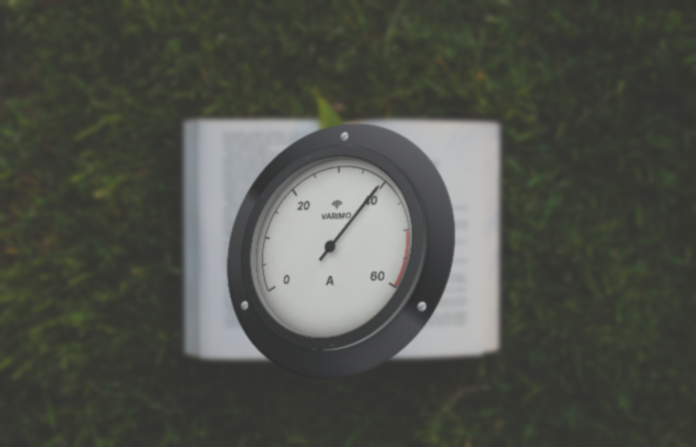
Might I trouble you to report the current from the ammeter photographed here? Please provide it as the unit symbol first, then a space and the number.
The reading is A 40
